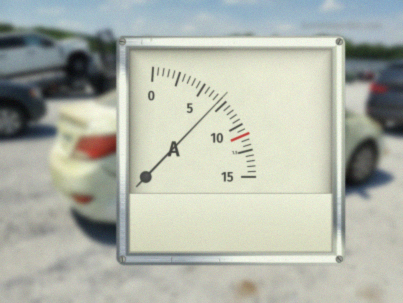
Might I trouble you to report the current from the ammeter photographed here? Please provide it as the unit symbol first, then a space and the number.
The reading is A 7
